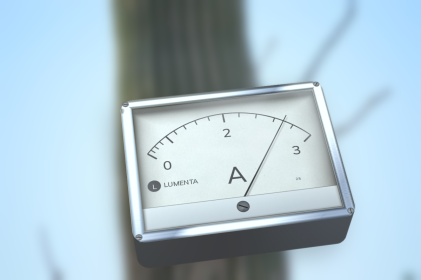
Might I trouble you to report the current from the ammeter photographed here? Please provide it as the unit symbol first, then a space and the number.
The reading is A 2.7
